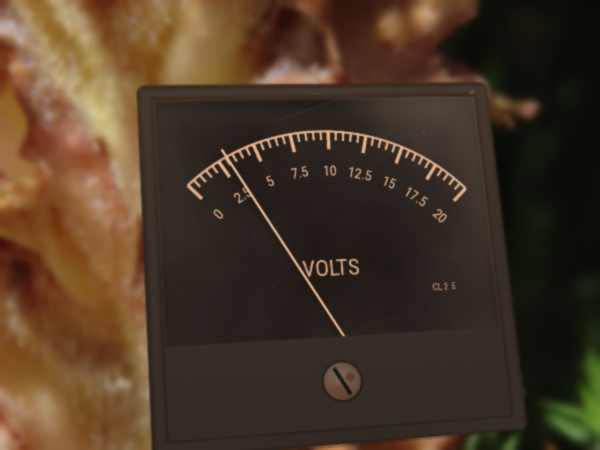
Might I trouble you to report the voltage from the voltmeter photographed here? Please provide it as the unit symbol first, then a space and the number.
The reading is V 3
